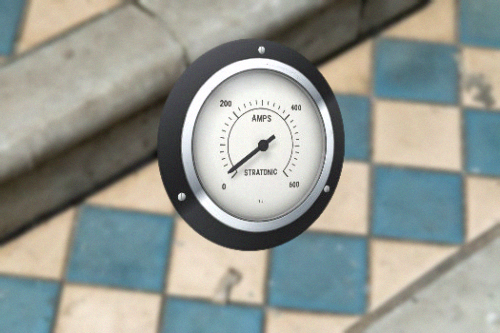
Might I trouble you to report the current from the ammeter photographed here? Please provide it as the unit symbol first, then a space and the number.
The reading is A 20
